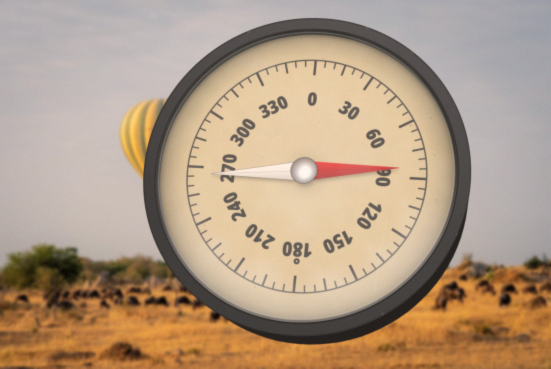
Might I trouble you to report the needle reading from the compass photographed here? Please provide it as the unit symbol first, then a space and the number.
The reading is ° 85
